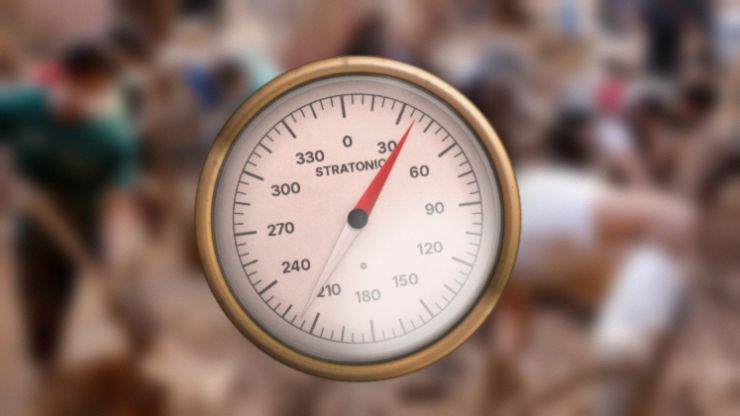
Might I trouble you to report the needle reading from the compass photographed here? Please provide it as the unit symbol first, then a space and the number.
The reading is ° 37.5
